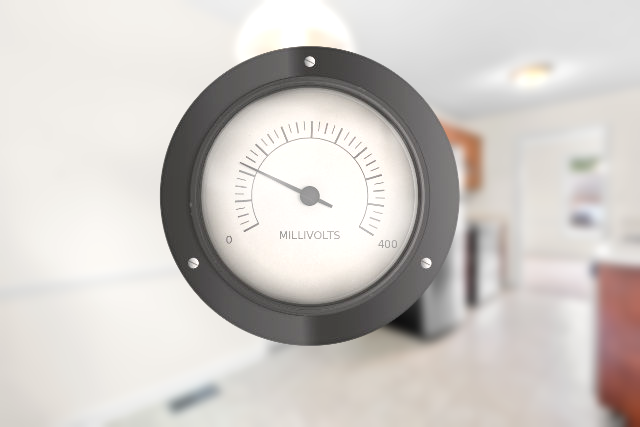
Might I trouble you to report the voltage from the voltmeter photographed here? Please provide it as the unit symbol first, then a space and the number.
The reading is mV 90
